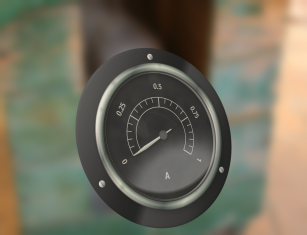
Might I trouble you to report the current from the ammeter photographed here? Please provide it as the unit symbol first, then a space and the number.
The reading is A 0
